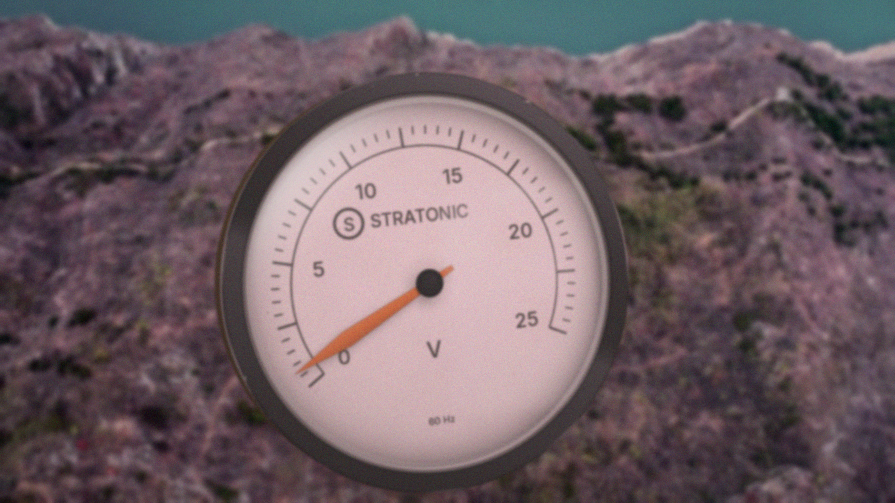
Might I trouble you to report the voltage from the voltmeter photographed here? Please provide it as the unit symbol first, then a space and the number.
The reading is V 0.75
